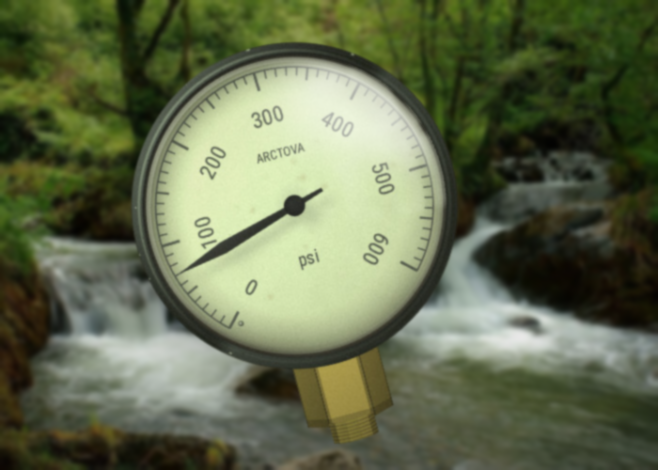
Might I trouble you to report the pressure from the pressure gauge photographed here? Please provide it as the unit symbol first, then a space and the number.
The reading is psi 70
